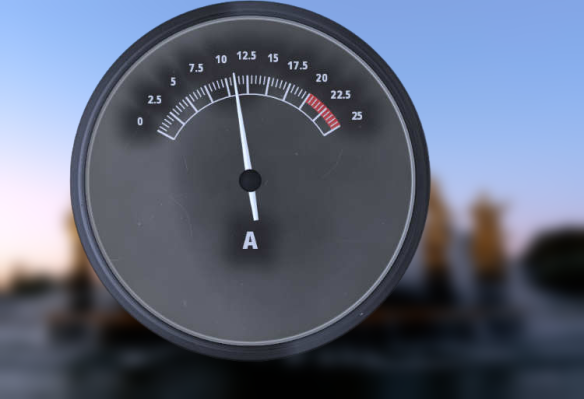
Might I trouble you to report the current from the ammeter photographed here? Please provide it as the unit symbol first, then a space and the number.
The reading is A 11
